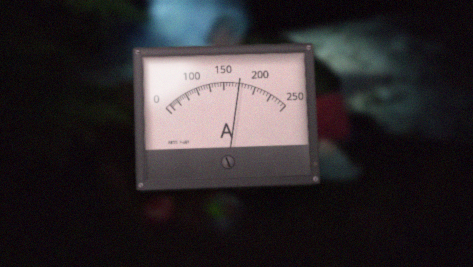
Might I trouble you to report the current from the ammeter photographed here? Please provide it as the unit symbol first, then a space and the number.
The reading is A 175
